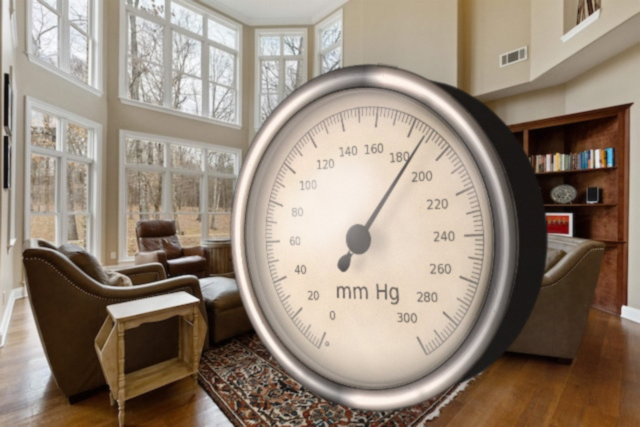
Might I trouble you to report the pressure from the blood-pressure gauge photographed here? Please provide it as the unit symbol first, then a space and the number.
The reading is mmHg 190
